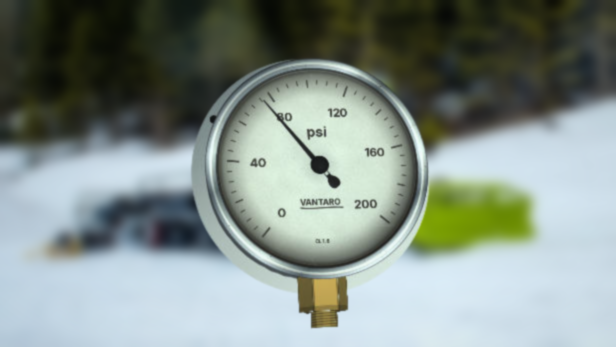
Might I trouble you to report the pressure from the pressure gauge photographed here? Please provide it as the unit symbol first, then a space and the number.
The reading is psi 75
